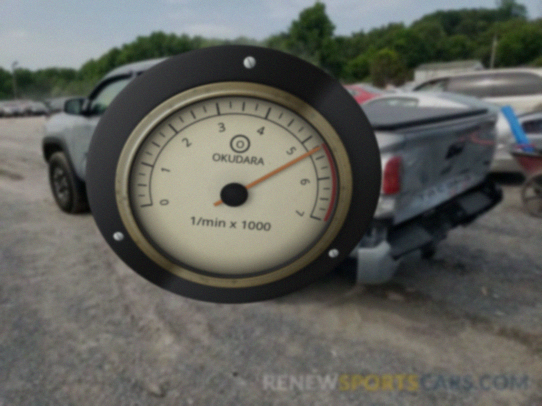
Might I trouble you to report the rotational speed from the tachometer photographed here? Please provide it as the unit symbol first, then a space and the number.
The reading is rpm 5250
